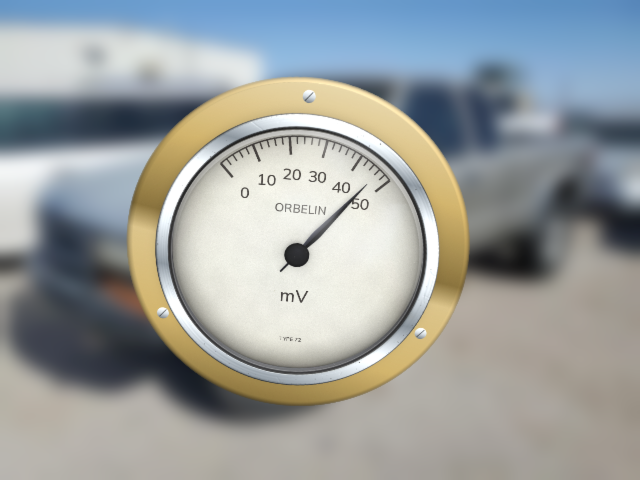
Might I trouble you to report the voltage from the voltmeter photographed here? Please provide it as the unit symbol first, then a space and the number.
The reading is mV 46
